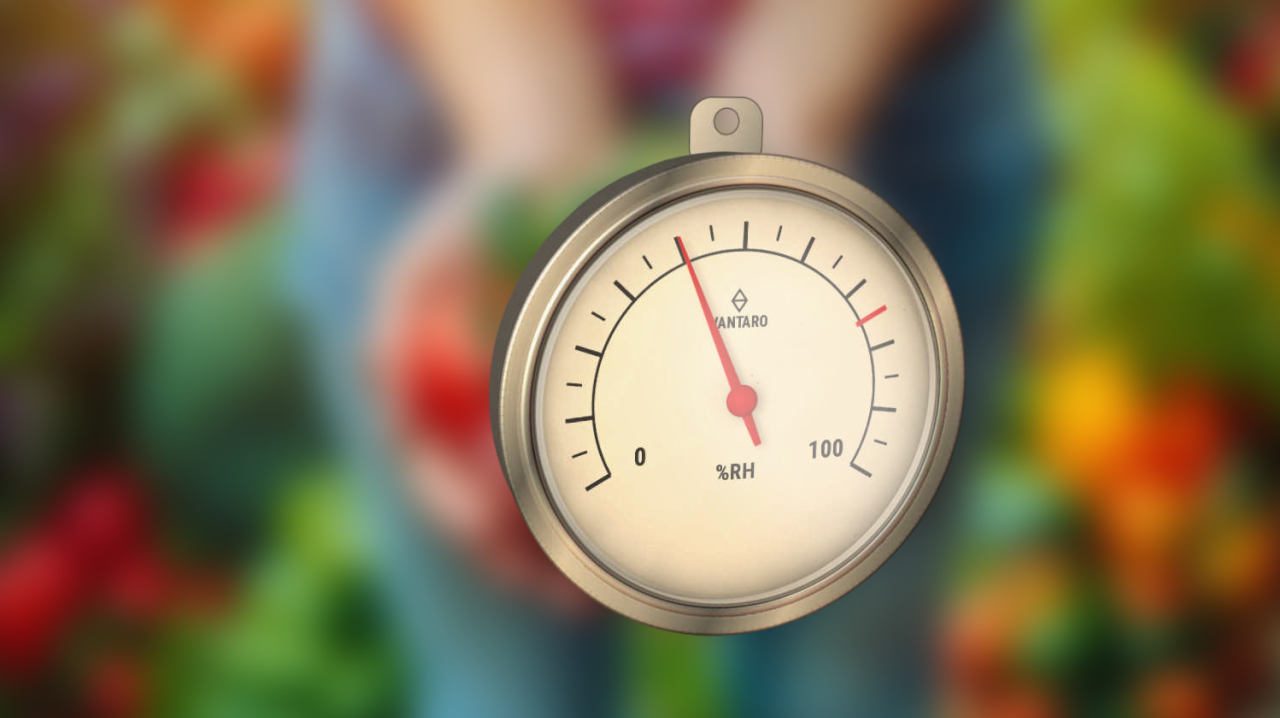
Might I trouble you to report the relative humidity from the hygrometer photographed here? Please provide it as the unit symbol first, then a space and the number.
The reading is % 40
